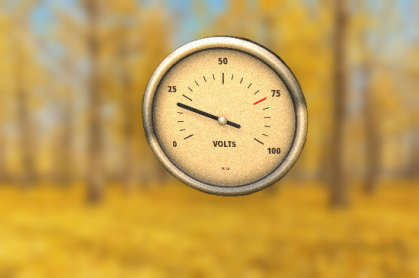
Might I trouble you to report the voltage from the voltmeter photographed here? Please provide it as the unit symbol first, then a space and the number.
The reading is V 20
